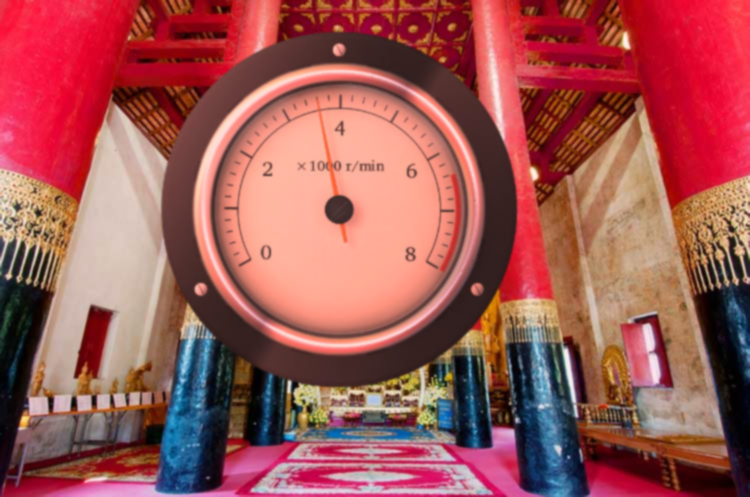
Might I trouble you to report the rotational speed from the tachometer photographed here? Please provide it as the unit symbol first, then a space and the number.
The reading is rpm 3600
